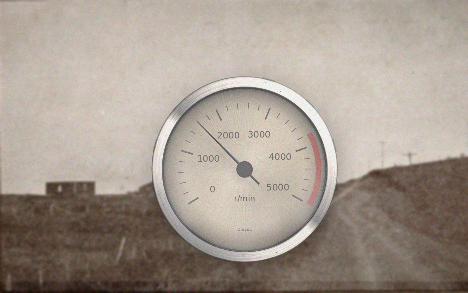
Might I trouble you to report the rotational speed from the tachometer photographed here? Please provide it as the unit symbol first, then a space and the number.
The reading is rpm 1600
